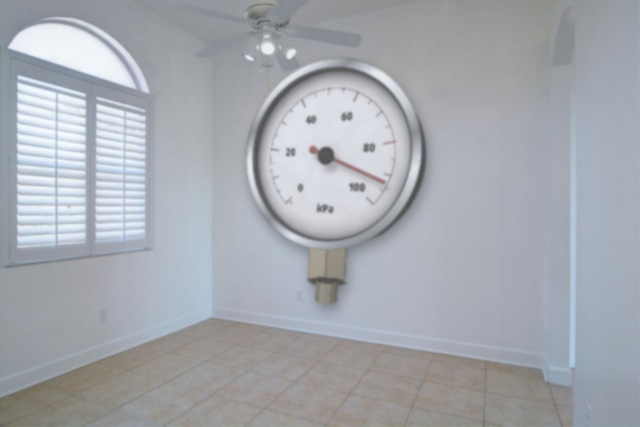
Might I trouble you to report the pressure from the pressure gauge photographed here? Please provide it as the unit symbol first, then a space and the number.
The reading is kPa 92.5
